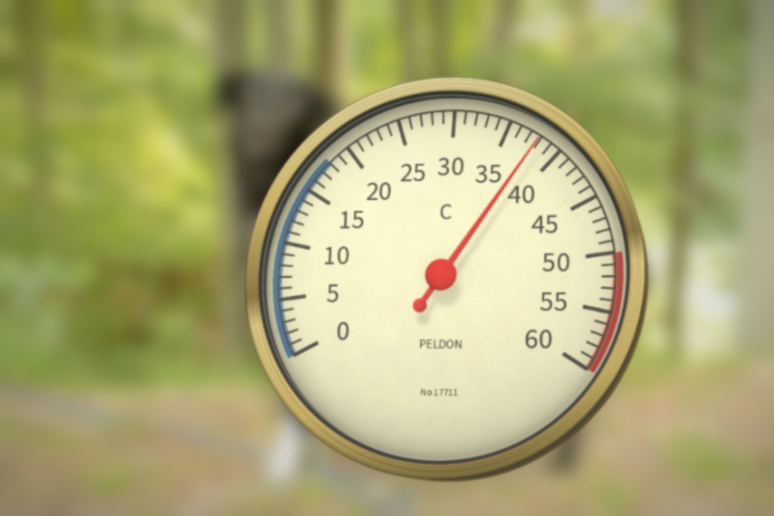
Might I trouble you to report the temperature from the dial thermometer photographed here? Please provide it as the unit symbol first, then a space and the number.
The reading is °C 38
